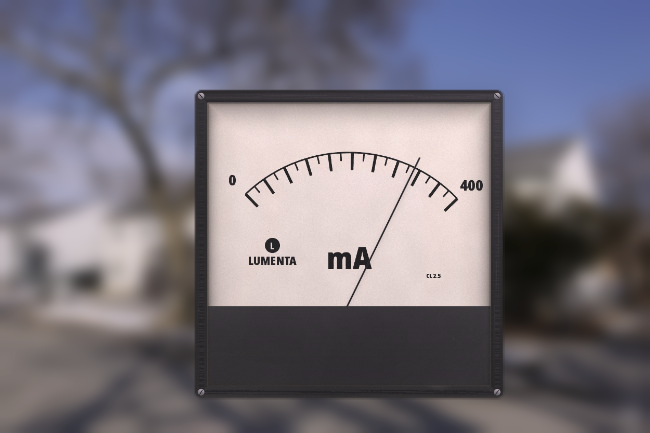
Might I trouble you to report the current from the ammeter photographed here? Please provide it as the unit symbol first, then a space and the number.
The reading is mA 310
